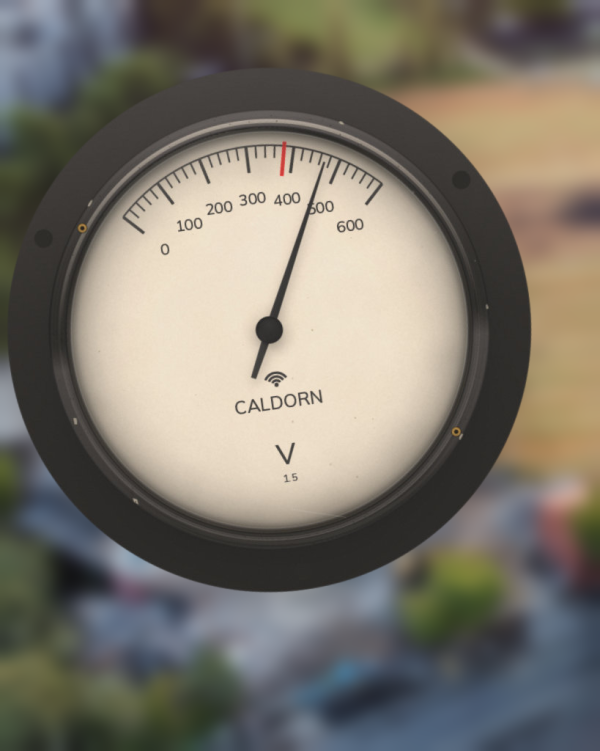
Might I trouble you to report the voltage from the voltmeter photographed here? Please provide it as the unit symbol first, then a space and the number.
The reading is V 470
